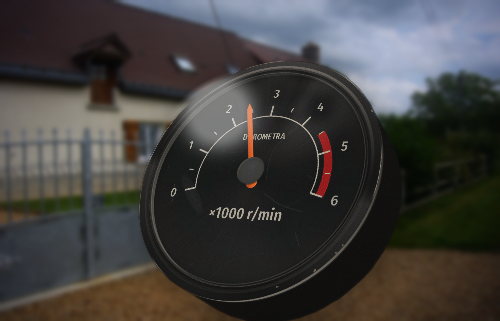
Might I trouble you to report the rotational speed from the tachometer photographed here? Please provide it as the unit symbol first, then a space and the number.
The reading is rpm 2500
